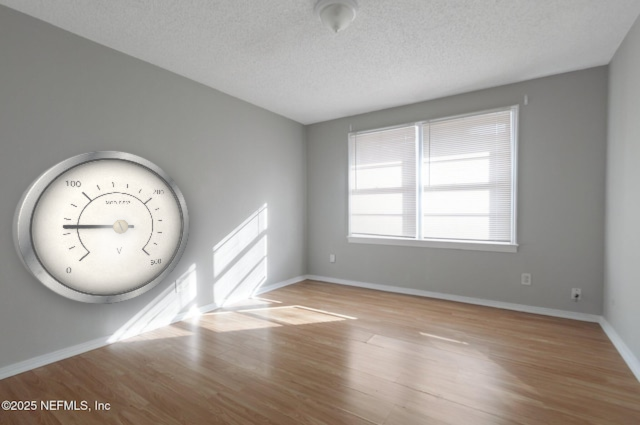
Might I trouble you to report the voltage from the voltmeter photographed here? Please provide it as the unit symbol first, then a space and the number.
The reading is V 50
